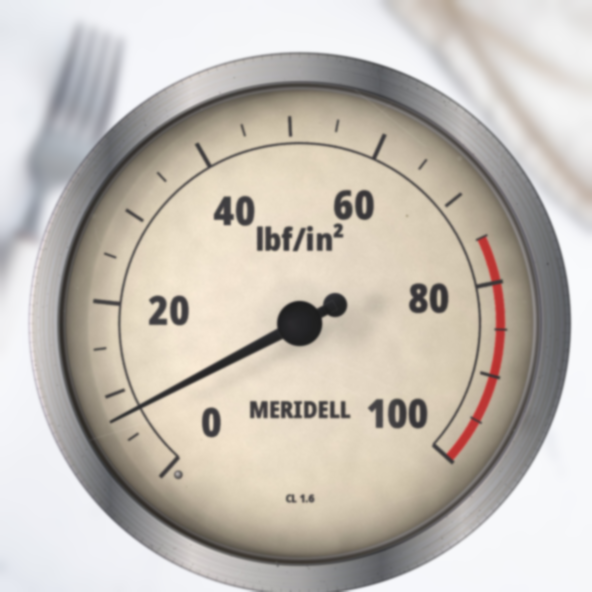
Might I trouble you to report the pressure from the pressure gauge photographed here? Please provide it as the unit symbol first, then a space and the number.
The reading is psi 7.5
